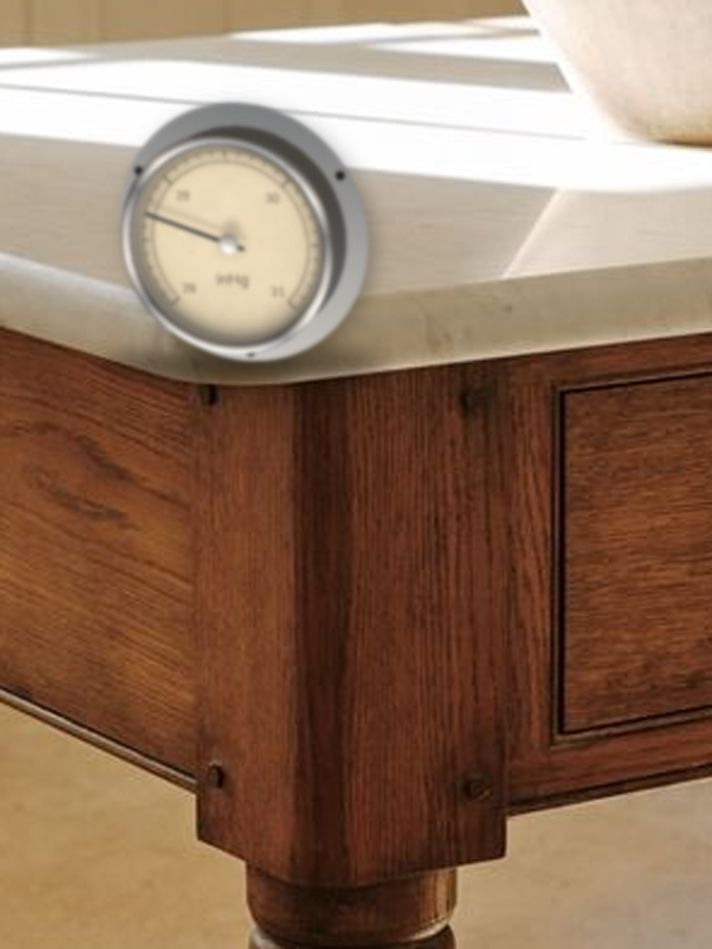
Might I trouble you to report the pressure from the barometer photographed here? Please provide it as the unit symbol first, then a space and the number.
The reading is inHg 28.7
